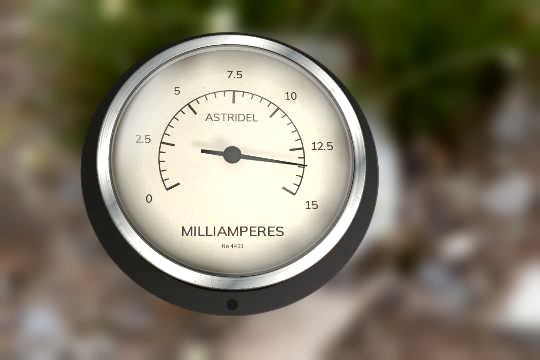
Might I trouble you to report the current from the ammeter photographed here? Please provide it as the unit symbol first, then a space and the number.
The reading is mA 13.5
